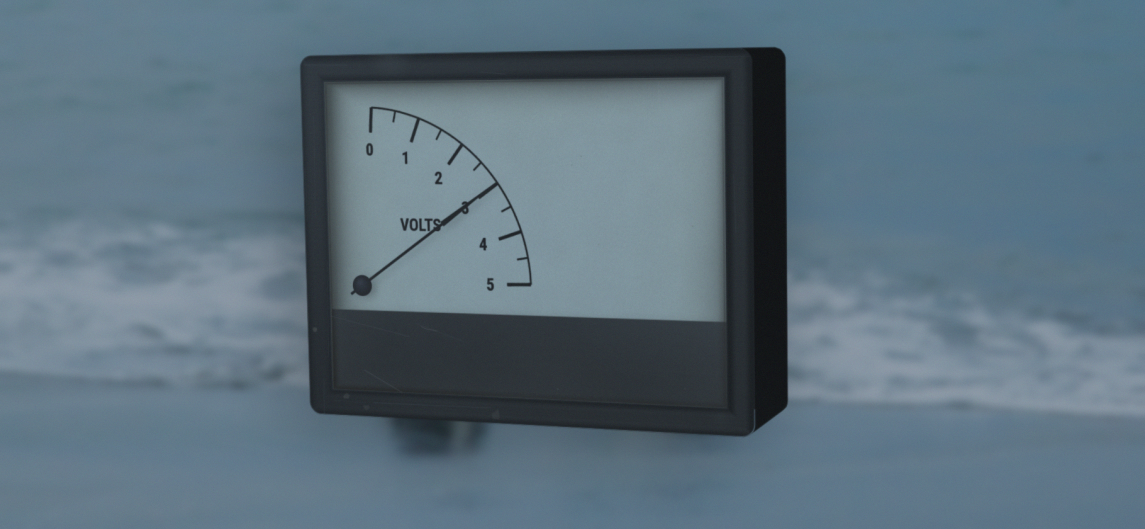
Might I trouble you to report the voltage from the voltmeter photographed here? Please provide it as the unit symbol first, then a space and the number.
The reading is V 3
